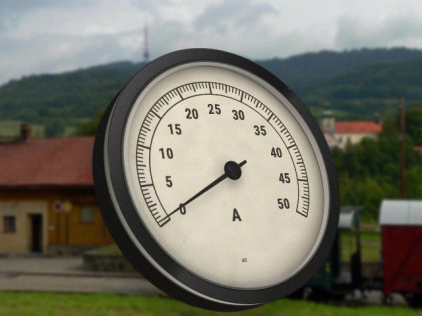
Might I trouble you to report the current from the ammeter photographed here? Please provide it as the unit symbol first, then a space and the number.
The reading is A 0.5
